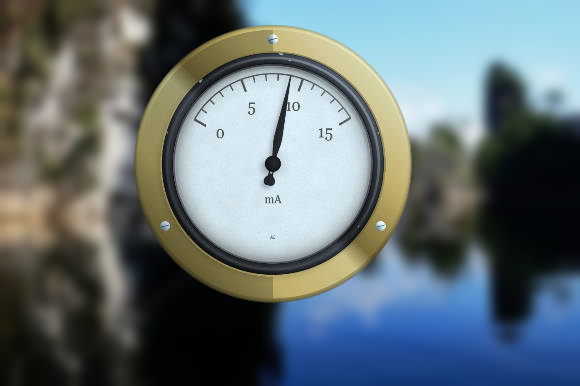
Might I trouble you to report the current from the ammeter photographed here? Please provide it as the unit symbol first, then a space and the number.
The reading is mA 9
